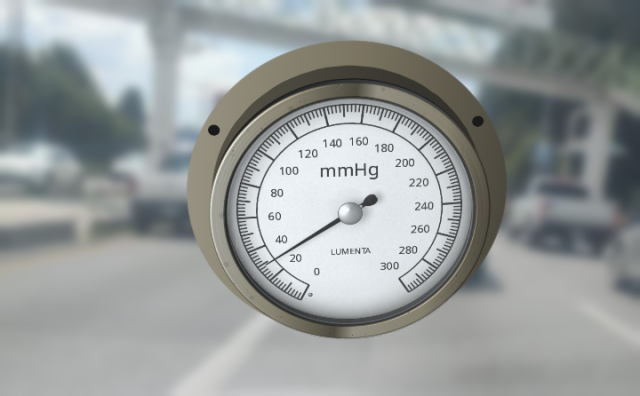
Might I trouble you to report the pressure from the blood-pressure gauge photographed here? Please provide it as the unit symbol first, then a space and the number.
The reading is mmHg 30
